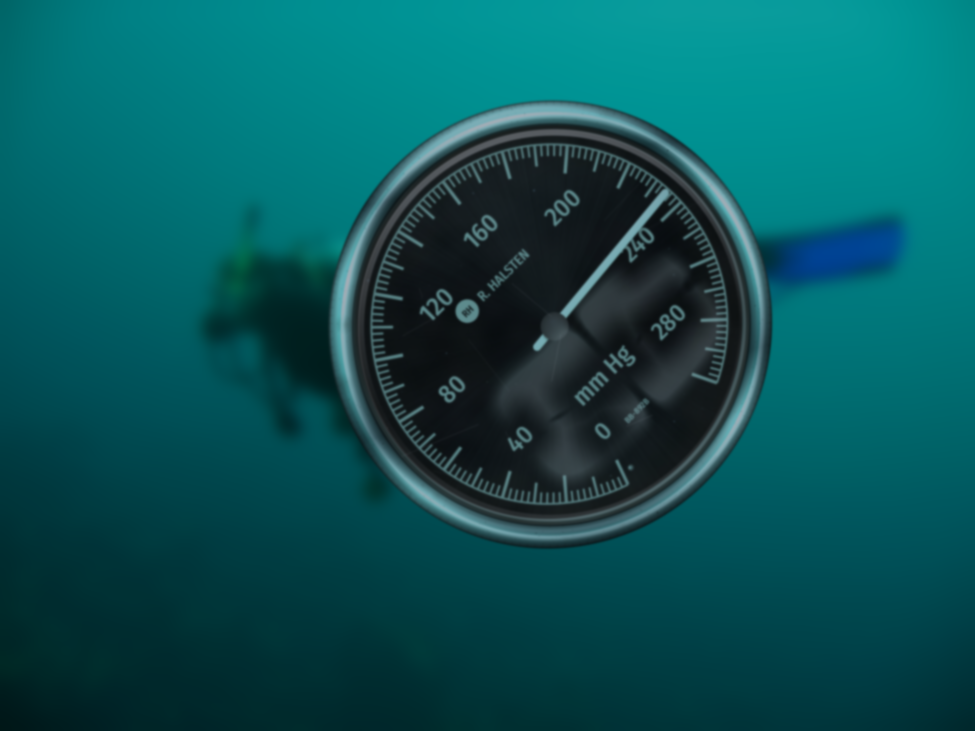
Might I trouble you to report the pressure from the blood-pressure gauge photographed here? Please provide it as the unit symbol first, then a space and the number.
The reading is mmHg 234
